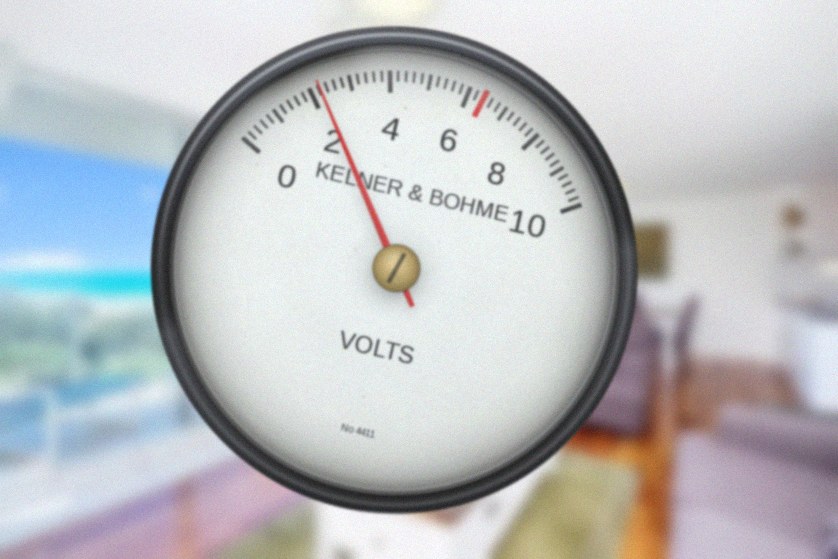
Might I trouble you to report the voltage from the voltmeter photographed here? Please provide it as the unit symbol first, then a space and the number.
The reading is V 2.2
